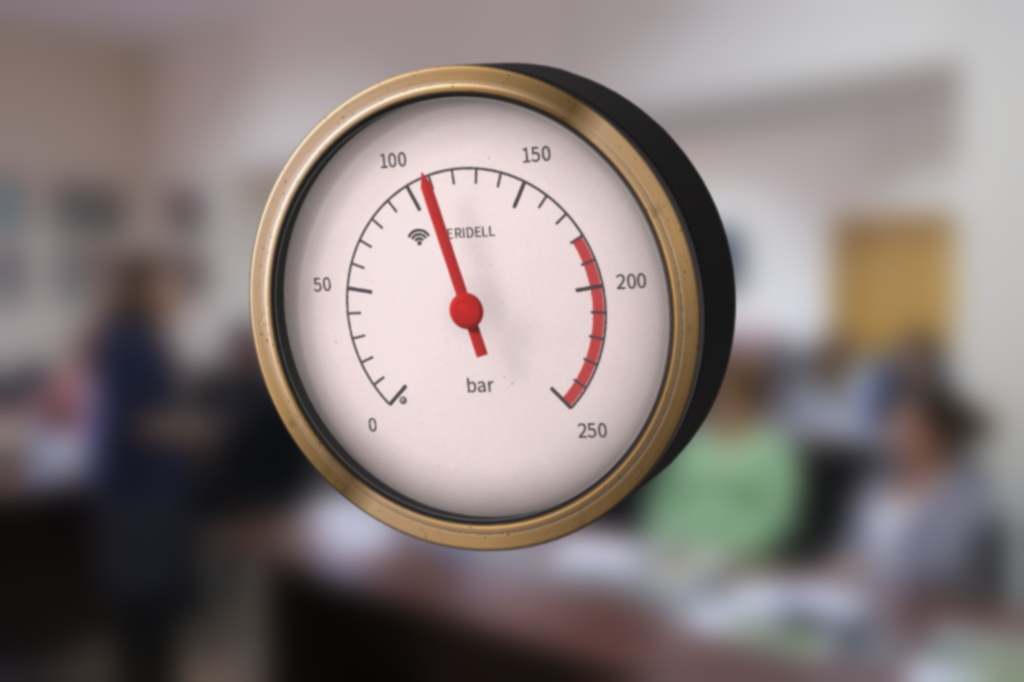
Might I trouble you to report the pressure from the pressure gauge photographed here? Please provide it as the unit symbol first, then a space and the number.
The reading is bar 110
